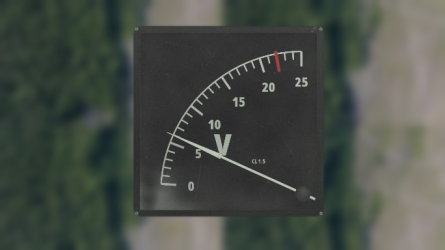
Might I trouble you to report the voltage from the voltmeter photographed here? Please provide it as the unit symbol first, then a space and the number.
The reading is V 6
